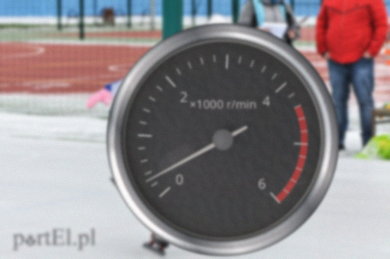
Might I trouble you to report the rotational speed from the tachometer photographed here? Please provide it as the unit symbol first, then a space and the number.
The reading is rpm 300
